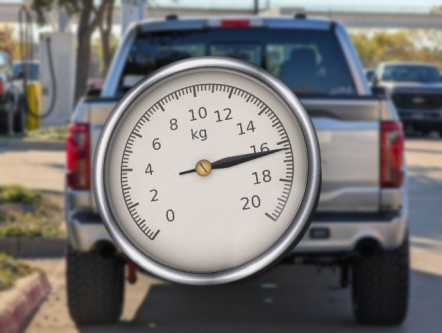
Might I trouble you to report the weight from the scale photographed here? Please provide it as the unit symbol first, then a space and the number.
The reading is kg 16.4
